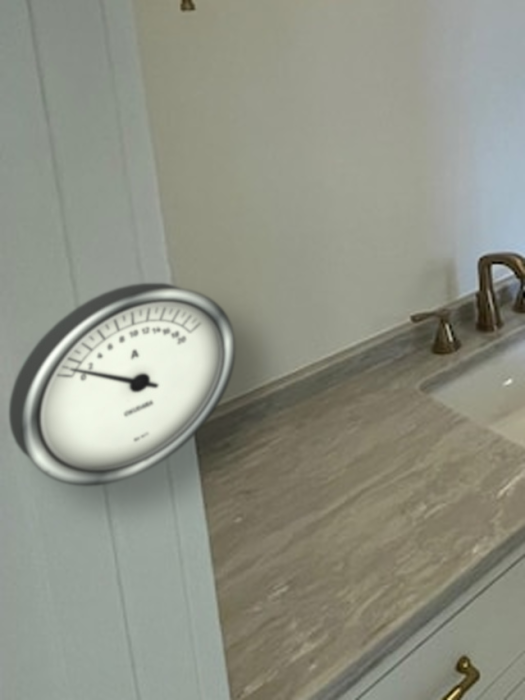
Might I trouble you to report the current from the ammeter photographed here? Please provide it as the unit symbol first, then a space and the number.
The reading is A 1
